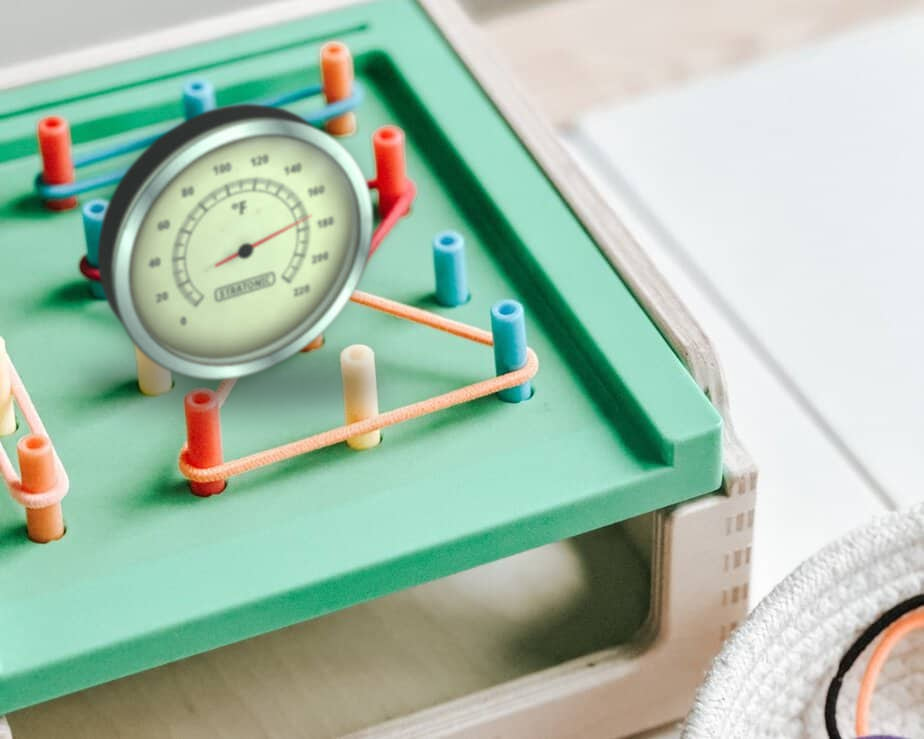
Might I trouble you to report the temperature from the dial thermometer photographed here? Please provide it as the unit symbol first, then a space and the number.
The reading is °F 170
